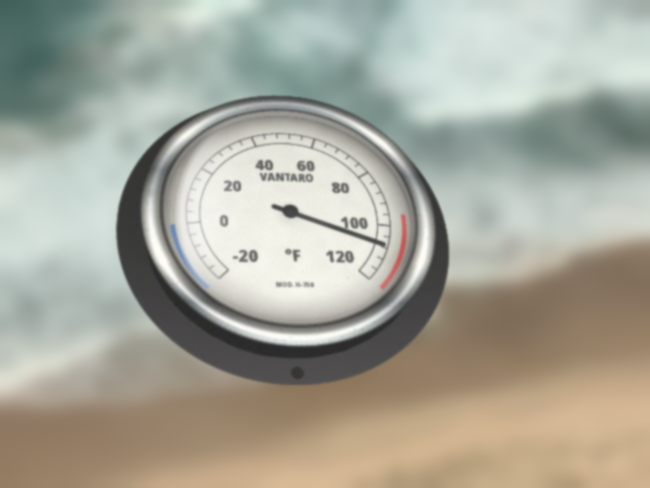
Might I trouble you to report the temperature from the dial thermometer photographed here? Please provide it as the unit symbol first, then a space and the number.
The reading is °F 108
